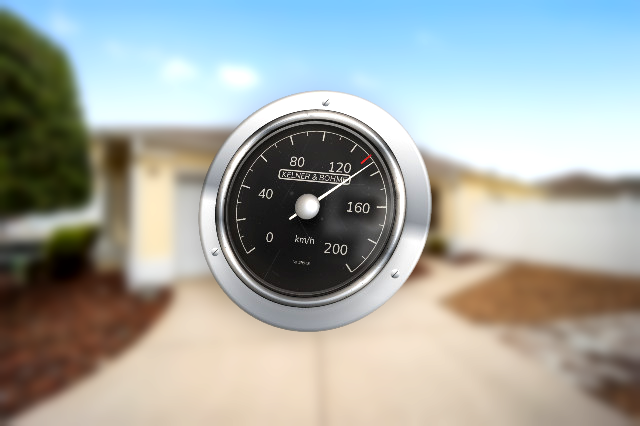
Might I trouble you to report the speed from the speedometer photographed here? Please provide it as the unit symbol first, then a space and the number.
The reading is km/h 135
